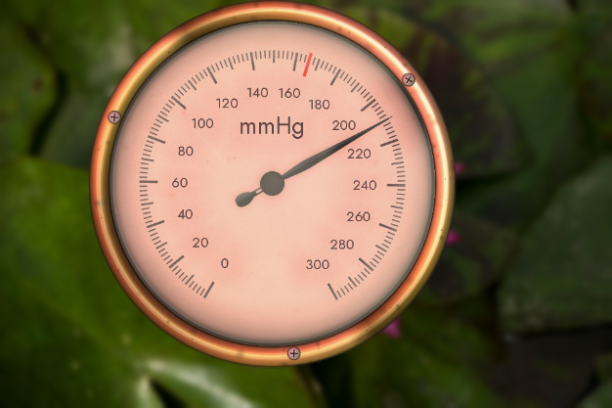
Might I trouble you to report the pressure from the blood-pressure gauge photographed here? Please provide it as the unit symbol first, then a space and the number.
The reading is mmHg 210
